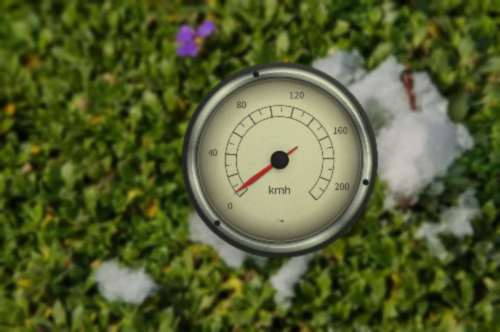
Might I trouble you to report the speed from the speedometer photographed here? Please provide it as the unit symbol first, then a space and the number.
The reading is km/h 5
